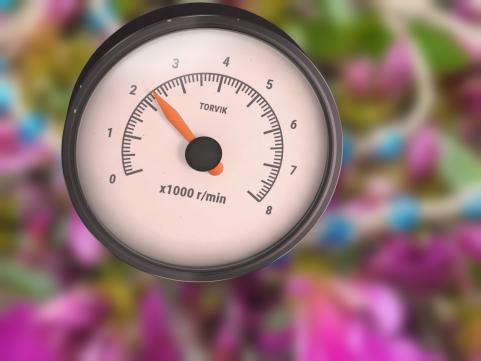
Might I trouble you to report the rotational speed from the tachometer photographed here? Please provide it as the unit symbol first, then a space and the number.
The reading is rpm 2300
